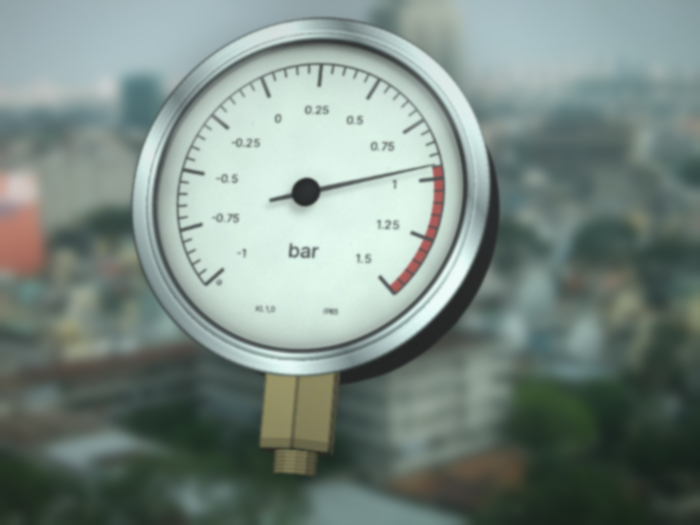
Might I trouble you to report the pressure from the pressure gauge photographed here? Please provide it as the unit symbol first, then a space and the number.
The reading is bar 0.95
